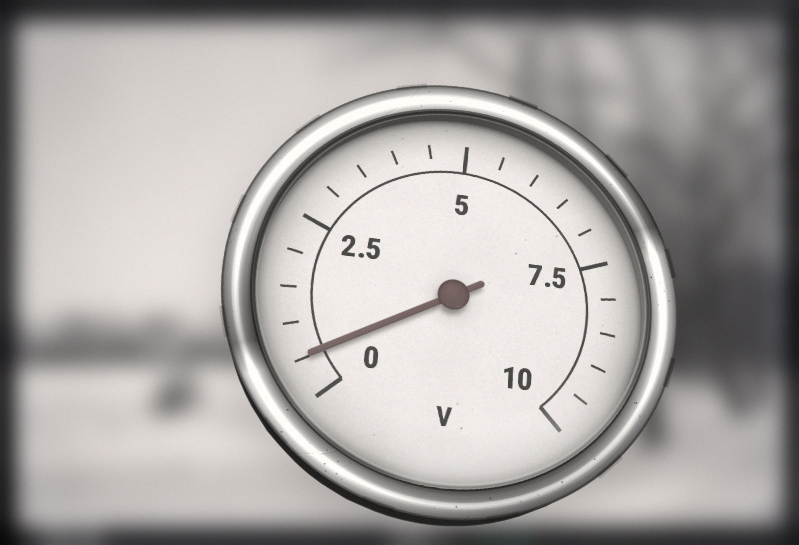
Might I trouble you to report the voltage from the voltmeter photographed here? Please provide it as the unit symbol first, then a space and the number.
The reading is V 0.5
